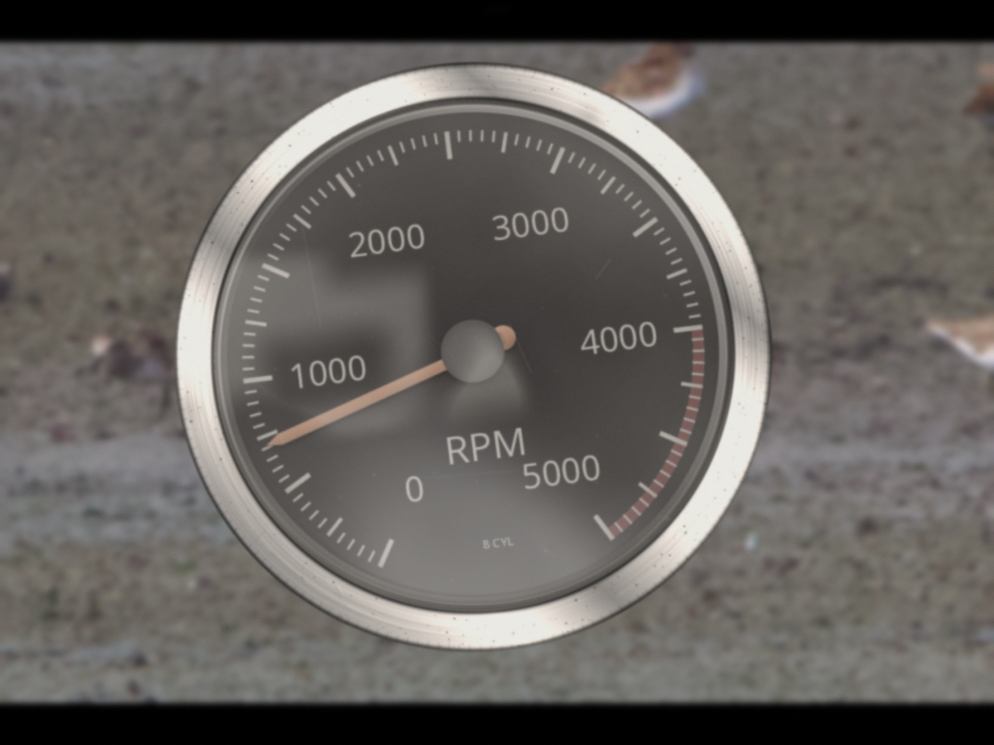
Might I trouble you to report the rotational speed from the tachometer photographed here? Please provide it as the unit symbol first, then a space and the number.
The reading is rpm 700
